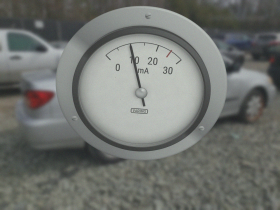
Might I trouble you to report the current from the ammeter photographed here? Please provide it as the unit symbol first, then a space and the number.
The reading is mA 10
